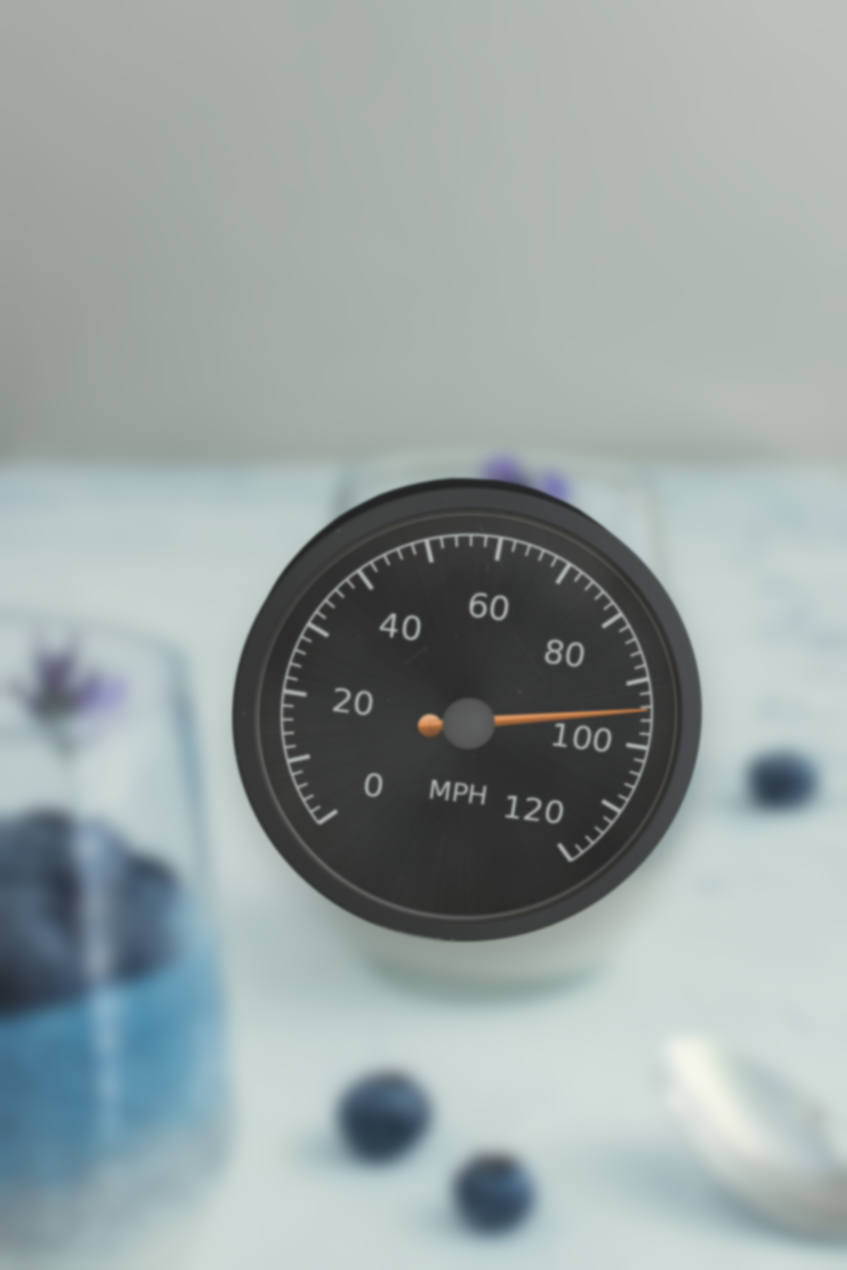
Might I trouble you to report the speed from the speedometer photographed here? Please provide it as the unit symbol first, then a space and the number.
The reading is mph 94
